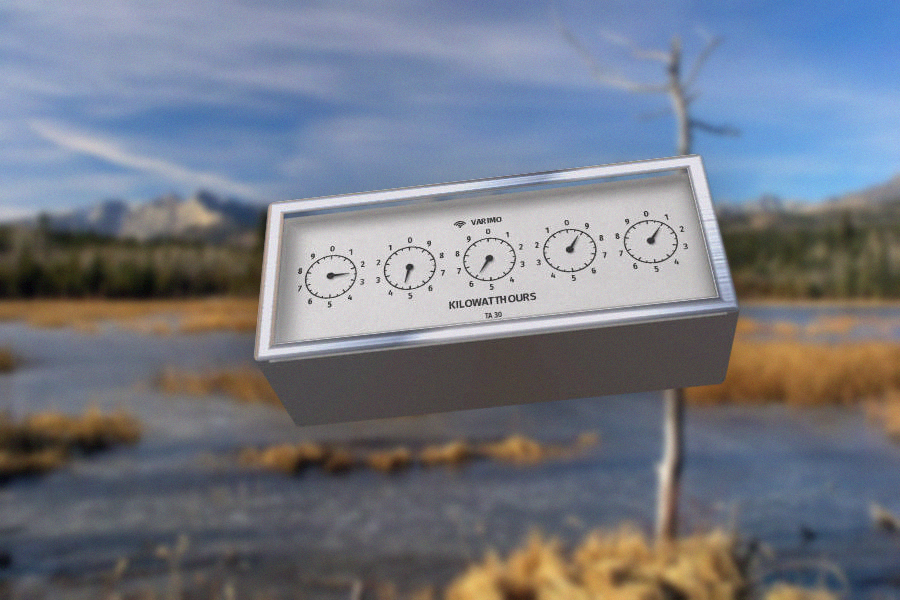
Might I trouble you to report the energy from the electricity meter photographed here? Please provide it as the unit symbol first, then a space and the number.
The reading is kWh 24591
